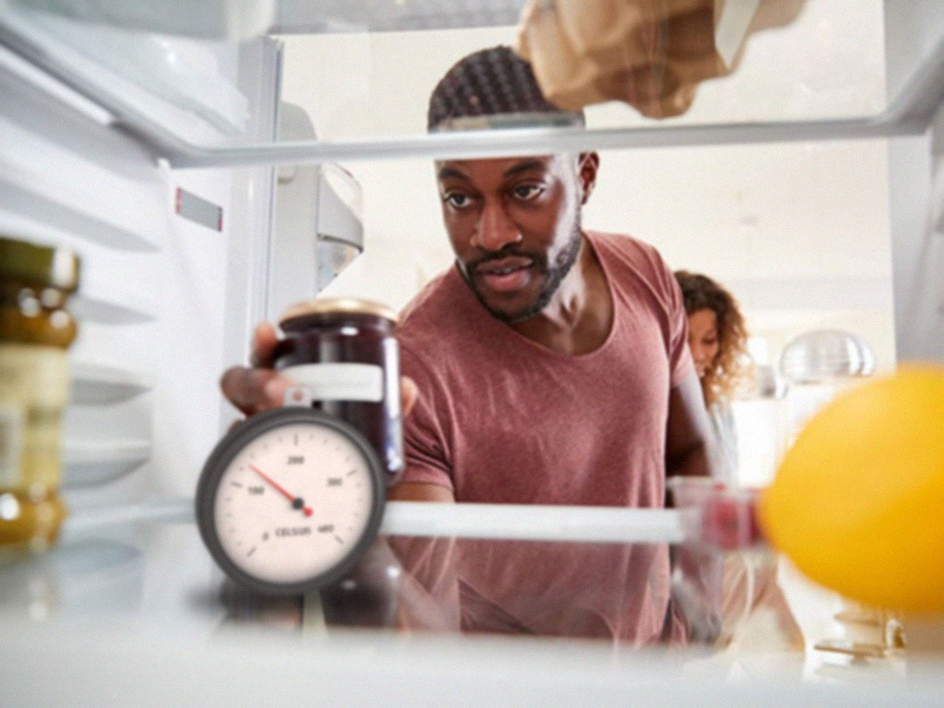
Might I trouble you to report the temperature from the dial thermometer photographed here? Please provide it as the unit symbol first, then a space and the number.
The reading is °C 130
